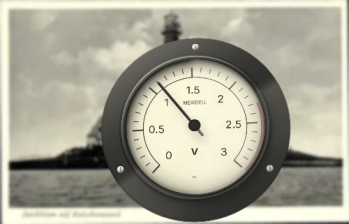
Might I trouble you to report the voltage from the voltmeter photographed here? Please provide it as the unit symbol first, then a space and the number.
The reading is V 1.1
